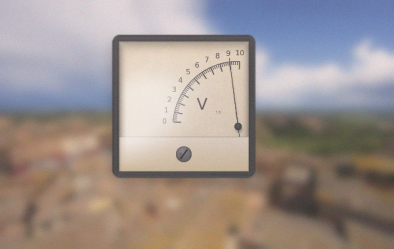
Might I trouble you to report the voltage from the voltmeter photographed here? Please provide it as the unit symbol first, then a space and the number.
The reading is V 9
